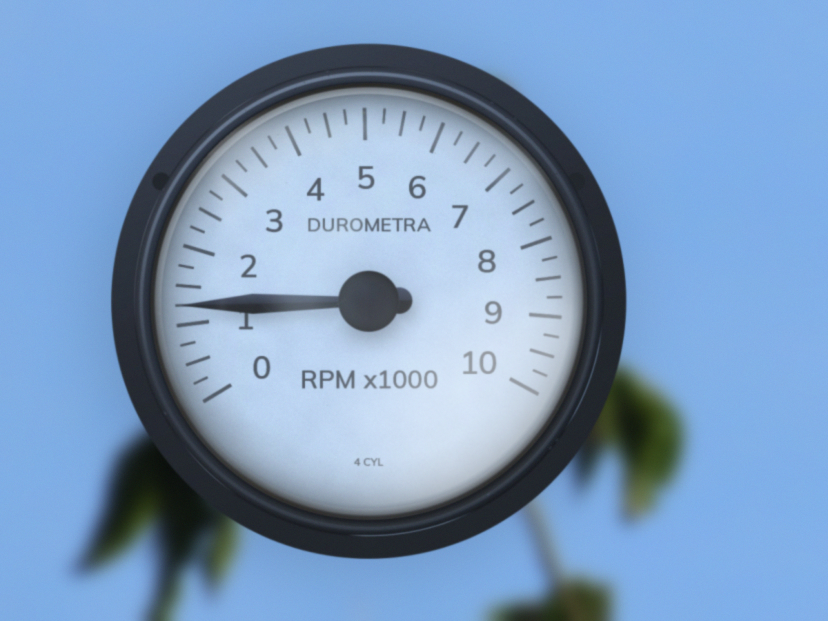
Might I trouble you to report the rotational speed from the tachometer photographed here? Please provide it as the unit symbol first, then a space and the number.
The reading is rpm 1250
